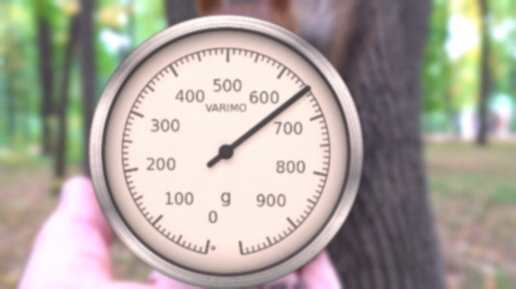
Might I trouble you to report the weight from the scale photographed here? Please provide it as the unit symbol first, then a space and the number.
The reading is g 650
